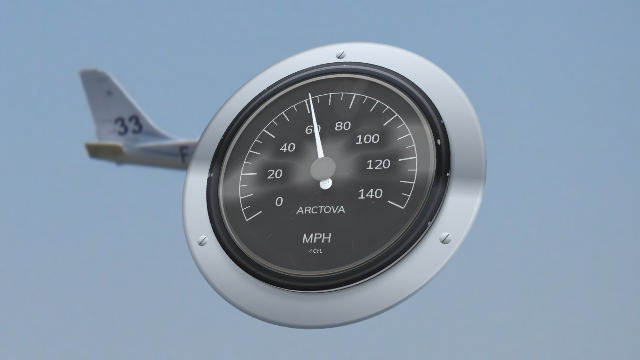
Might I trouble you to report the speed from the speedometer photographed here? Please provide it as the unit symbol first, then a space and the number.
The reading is mph 62.5
